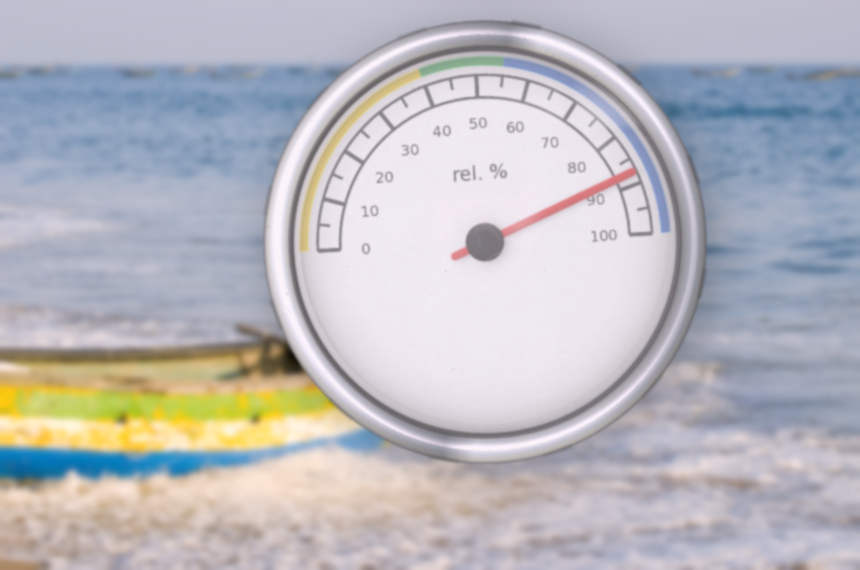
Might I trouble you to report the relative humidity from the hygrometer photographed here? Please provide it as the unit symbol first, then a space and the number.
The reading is % 87.5
